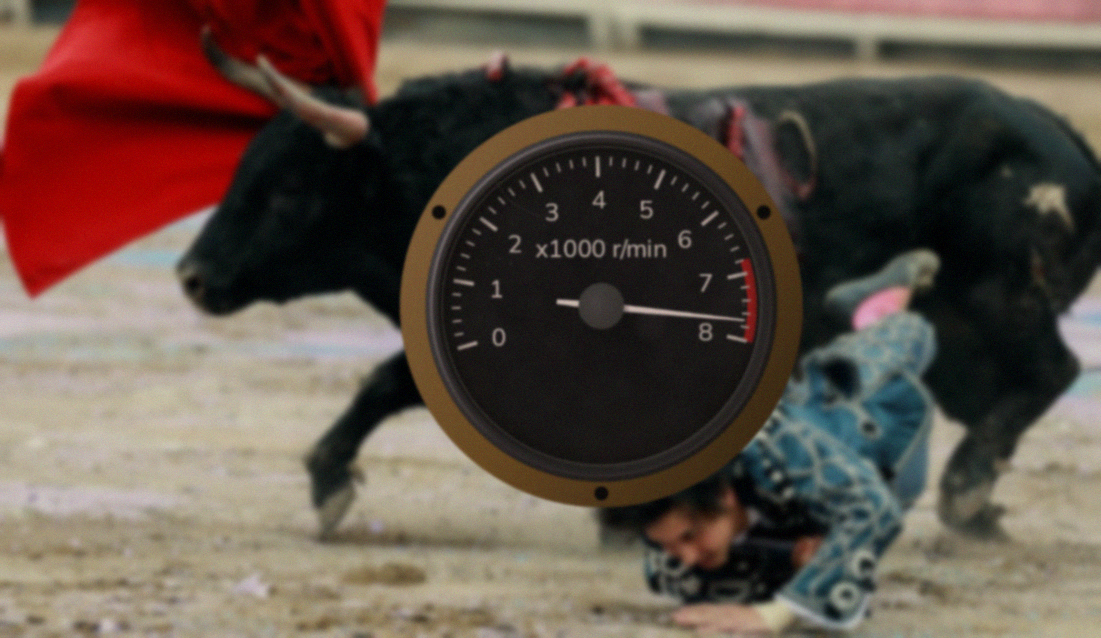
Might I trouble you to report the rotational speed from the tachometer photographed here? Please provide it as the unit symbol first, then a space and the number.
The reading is rpm 7700
